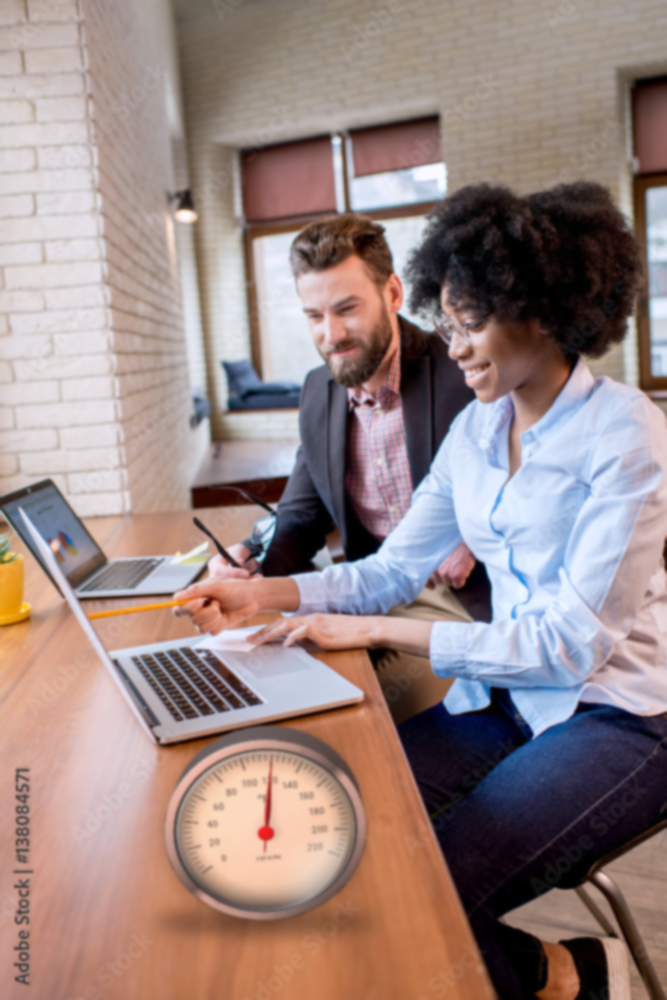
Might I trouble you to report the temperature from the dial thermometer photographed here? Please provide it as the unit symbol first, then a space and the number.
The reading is °F 120
